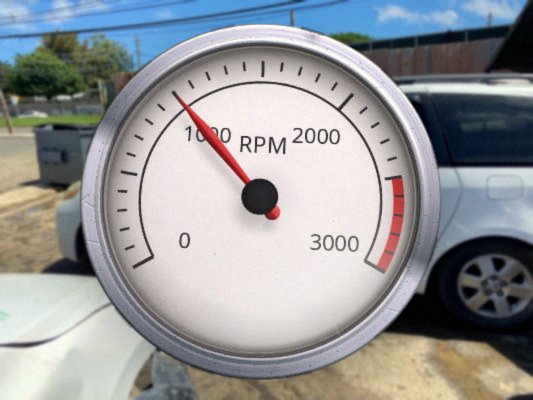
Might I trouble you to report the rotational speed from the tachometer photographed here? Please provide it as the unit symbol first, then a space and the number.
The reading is rpm 1000
